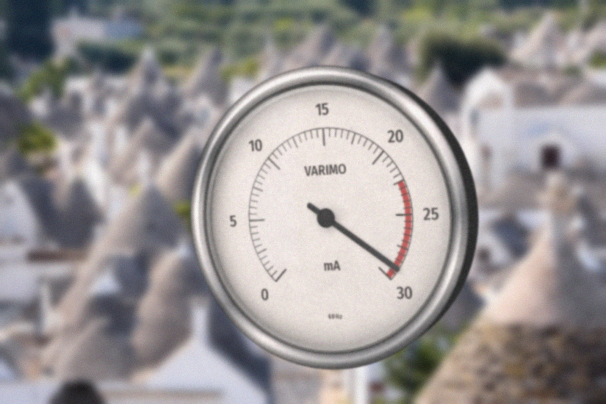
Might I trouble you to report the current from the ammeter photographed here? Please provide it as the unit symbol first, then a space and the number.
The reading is mA 29
